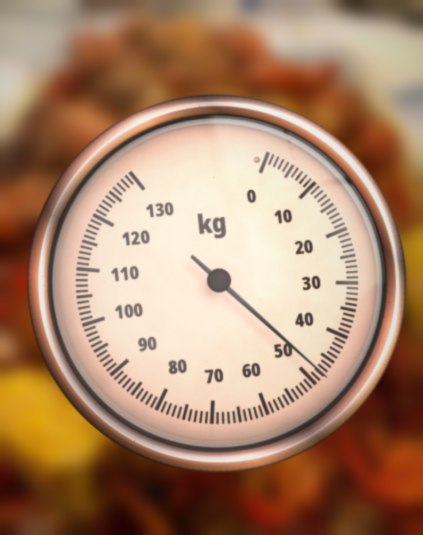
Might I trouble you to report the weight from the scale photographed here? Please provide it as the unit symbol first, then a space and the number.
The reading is kg 48
